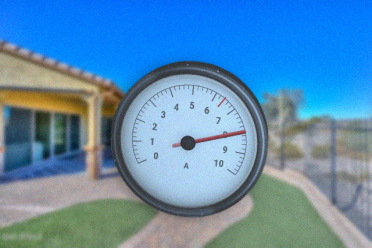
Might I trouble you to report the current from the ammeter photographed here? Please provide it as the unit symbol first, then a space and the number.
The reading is A 8
